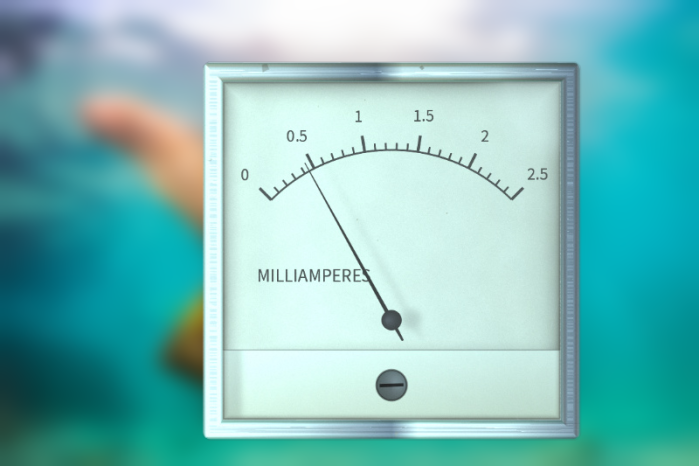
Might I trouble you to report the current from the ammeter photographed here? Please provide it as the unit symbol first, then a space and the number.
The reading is mA 0.45
